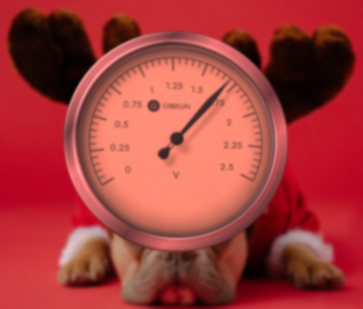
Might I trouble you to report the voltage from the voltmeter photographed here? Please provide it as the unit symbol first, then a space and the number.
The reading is V 1.7
